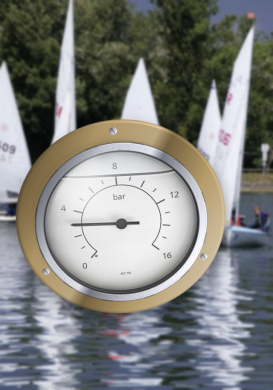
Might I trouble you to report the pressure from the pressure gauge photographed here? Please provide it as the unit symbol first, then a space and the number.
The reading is bar 3
